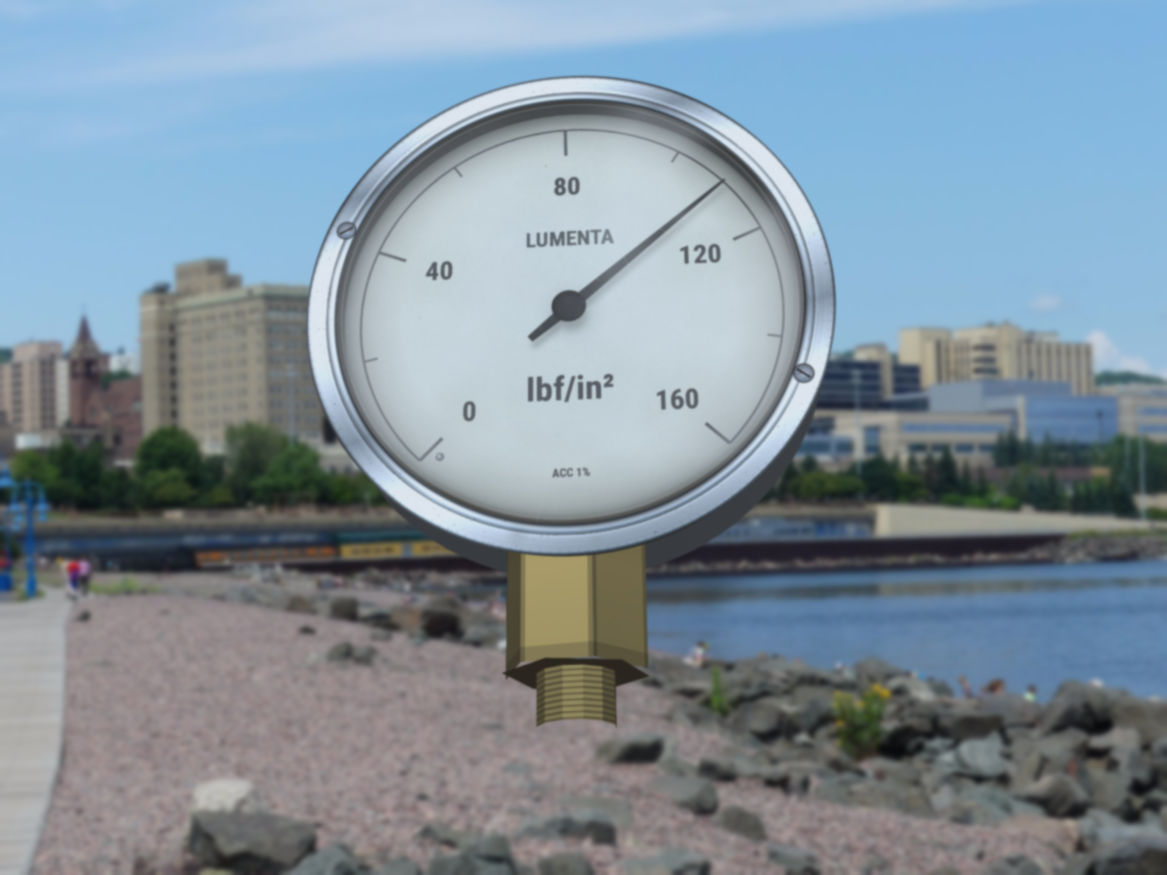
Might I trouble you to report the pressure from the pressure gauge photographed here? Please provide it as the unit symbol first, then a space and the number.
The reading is psi 110
